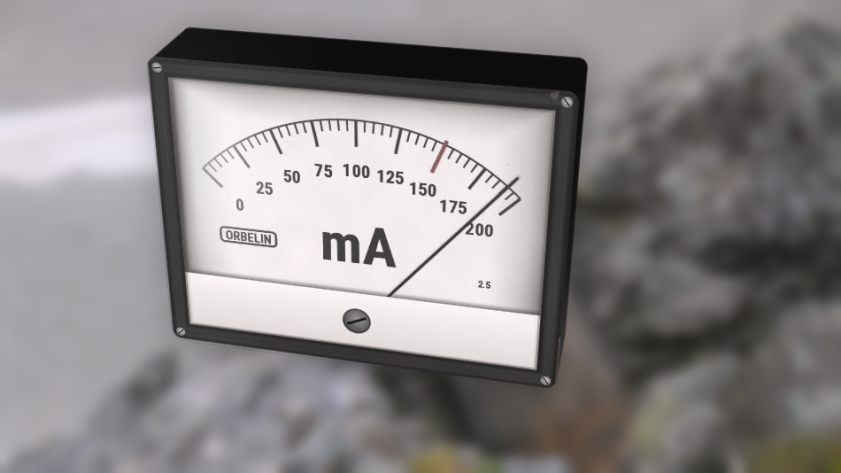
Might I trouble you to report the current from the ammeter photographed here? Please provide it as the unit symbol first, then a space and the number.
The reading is mA 190
